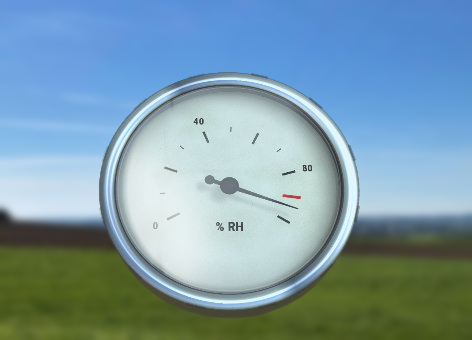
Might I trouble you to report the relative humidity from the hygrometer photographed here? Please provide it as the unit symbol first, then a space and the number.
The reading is % 95
